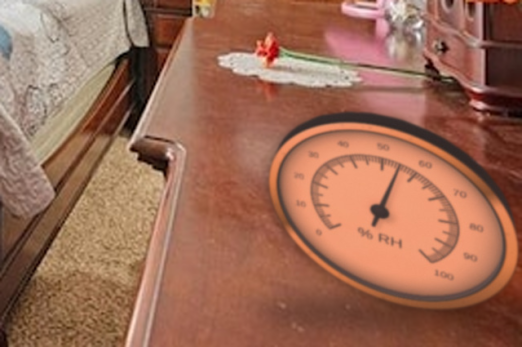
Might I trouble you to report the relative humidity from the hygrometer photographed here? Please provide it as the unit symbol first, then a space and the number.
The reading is % 55
